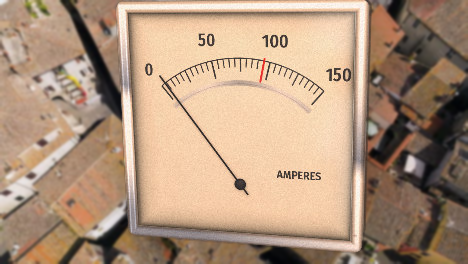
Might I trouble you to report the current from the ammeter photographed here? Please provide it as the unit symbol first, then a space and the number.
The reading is A 5
